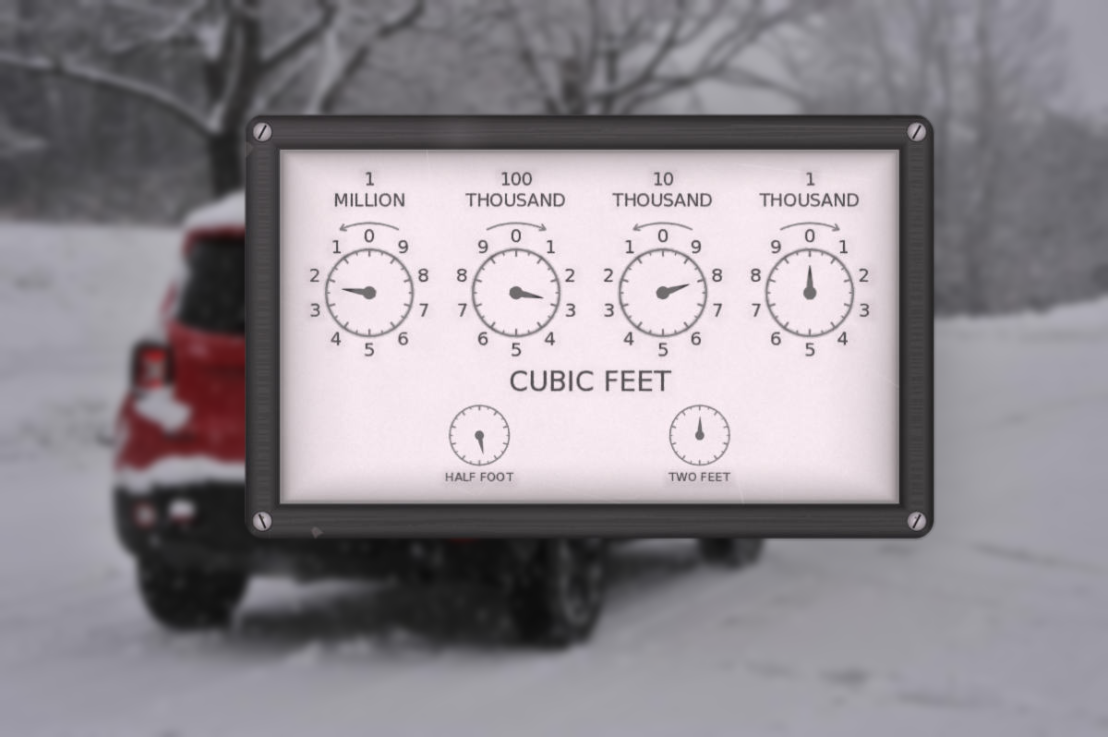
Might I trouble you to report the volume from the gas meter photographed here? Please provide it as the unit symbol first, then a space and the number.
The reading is ft³ 228000
